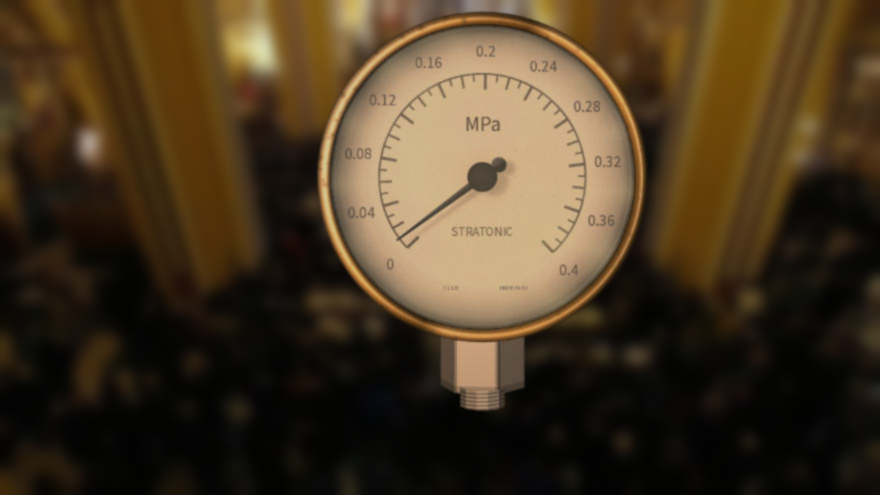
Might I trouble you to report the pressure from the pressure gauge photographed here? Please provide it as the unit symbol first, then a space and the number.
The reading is MPa 0.01
